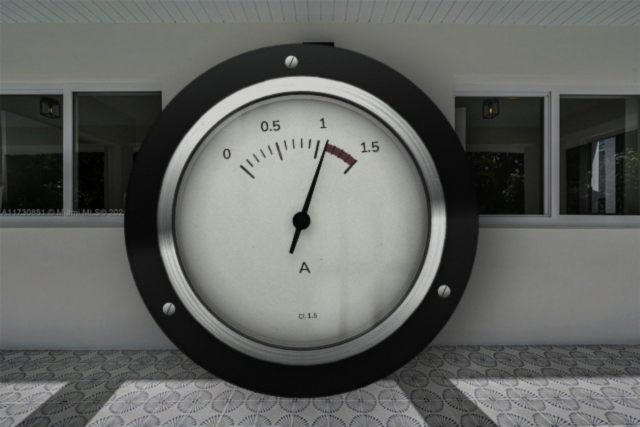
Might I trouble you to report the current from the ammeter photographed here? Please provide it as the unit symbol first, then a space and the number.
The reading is A 1.1
